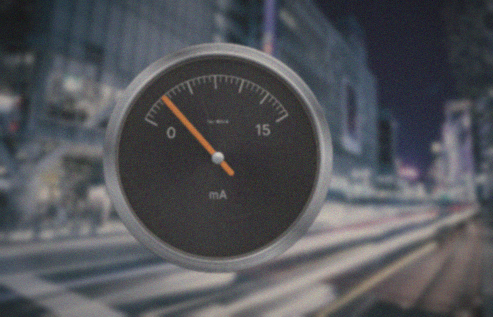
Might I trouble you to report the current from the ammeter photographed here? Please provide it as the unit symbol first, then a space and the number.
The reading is mA 2.5
